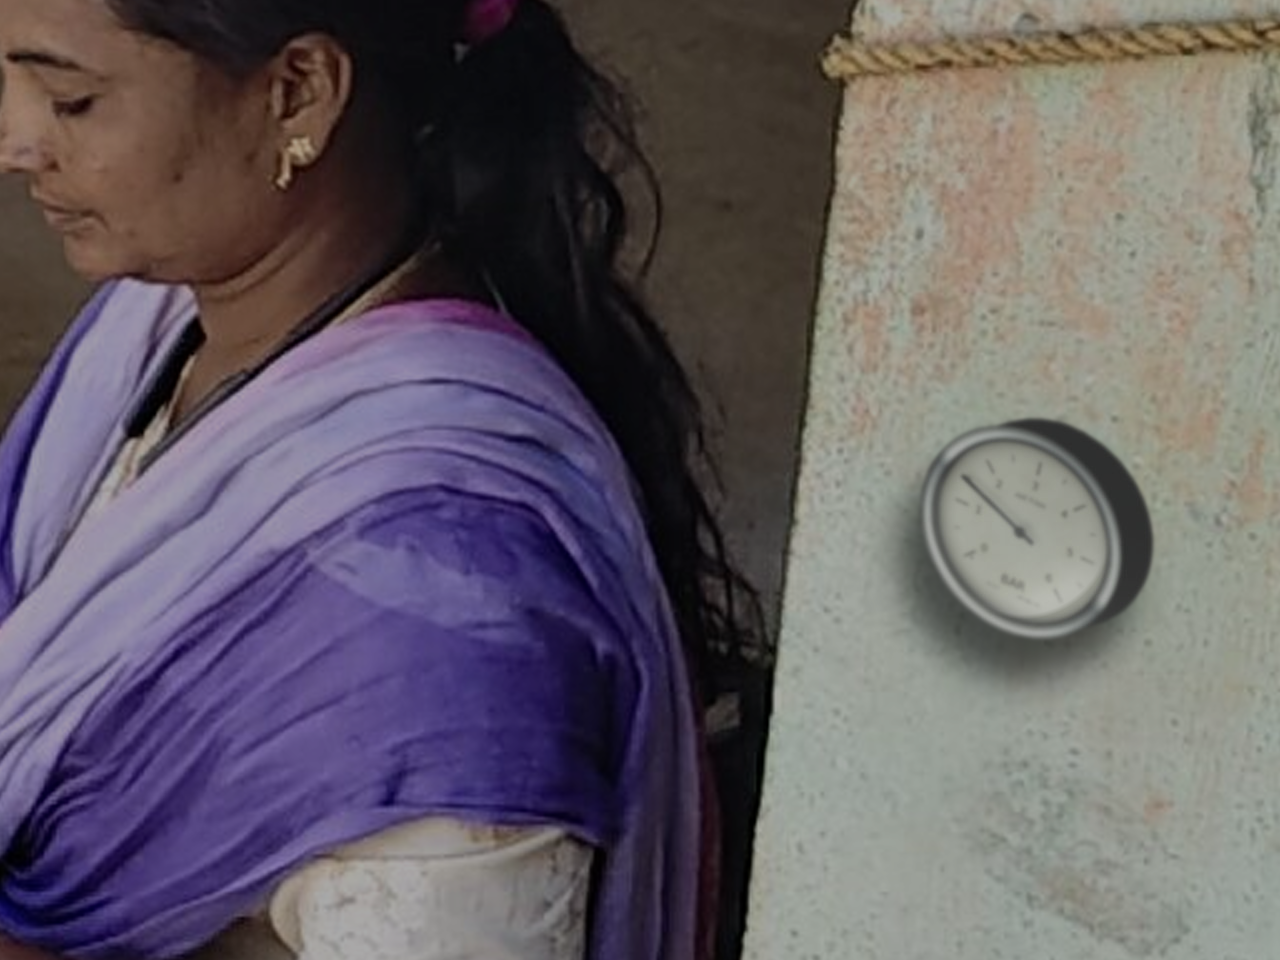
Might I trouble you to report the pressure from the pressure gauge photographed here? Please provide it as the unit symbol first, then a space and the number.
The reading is bar 1.5
